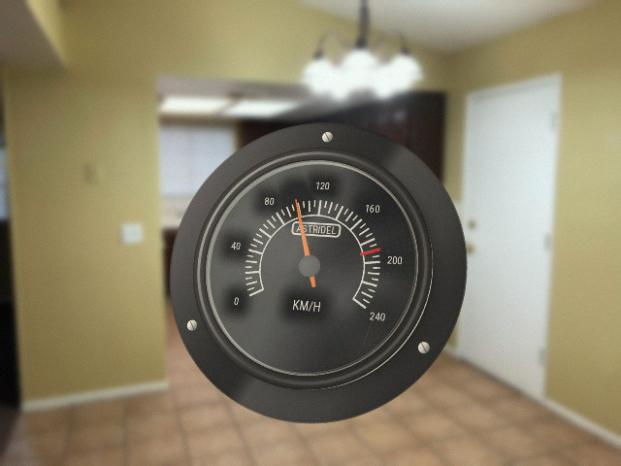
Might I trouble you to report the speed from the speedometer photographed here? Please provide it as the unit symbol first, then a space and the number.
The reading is km/h 100
